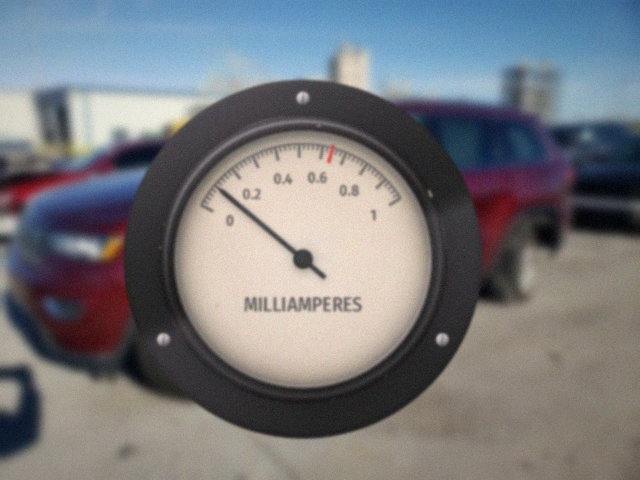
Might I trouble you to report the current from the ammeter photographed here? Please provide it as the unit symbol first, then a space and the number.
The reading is mA 0.1
